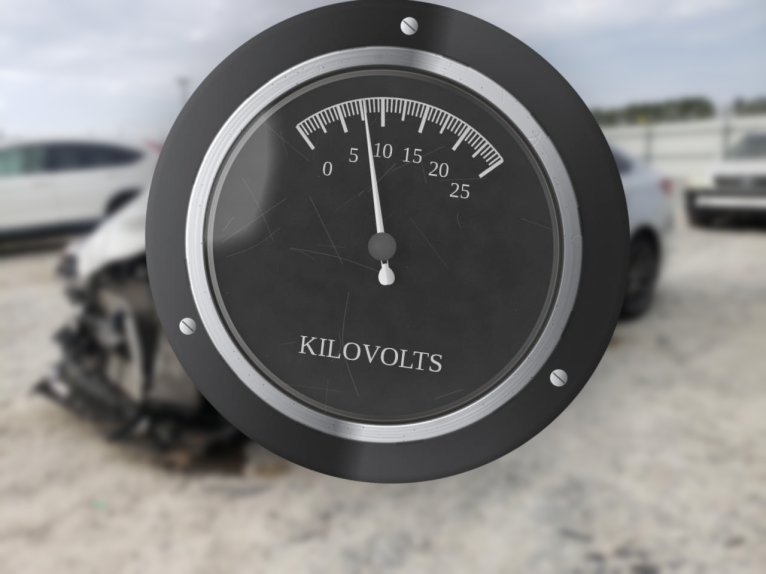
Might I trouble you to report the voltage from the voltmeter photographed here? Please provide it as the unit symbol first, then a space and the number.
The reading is kV 8
